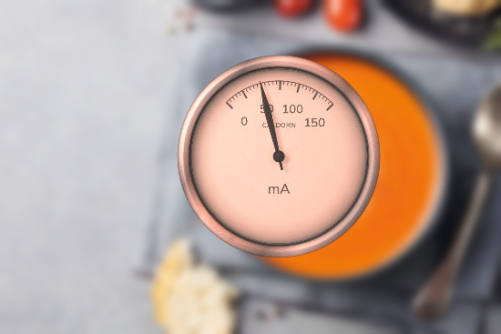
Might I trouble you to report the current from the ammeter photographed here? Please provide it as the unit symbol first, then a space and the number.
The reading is mA 50
